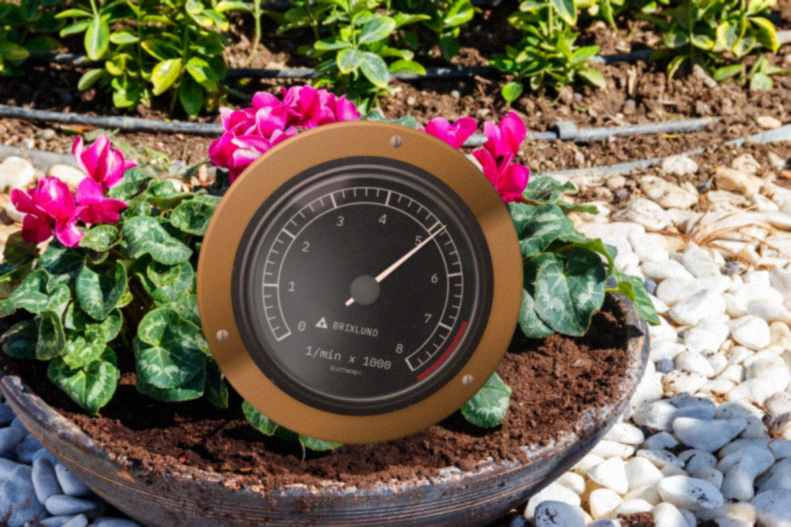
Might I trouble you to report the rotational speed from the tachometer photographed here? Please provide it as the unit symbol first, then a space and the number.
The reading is rpm 5100
